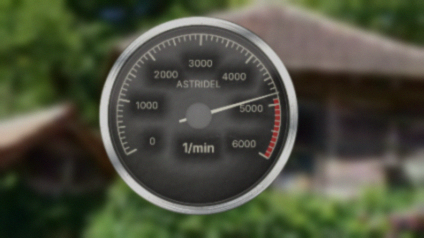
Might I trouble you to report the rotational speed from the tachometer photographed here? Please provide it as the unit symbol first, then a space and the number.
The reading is rpm 4800
